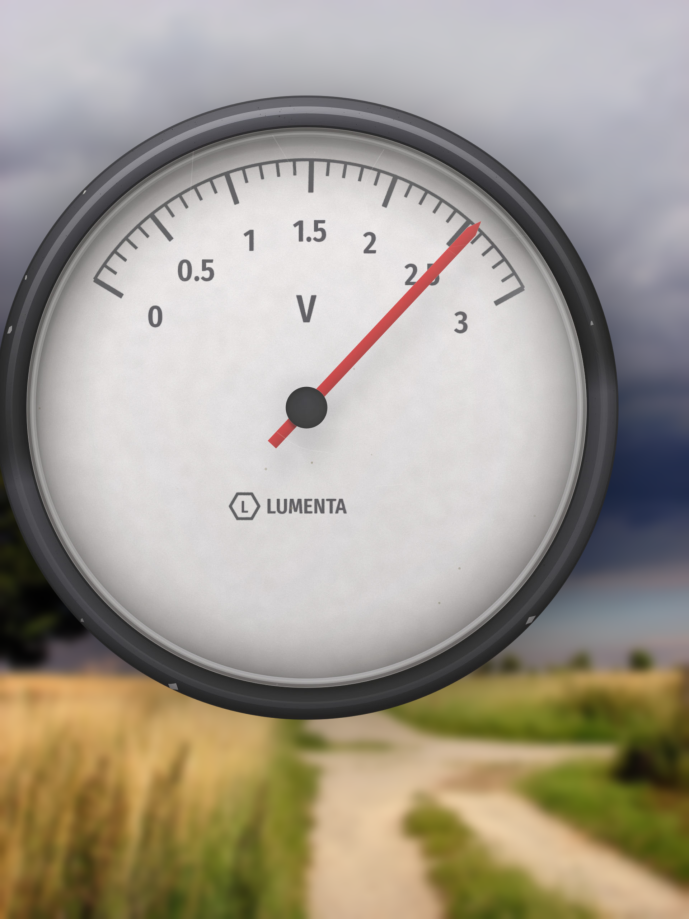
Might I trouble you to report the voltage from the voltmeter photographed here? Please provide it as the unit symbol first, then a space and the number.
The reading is V 2.55
